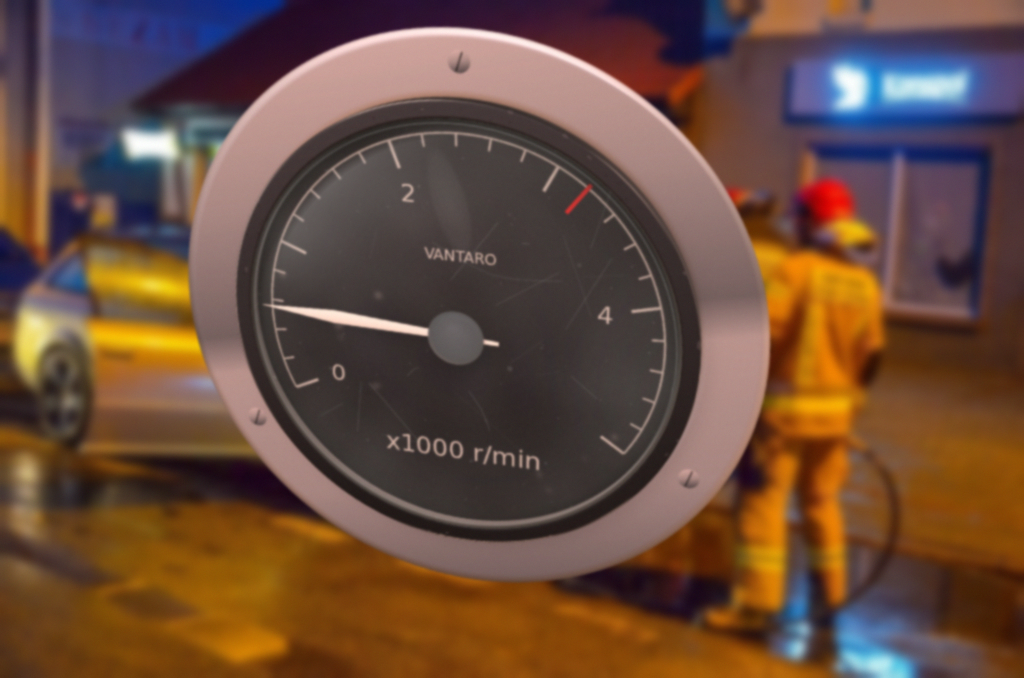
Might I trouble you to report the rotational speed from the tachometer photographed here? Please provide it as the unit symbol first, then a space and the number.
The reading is rpm 600
